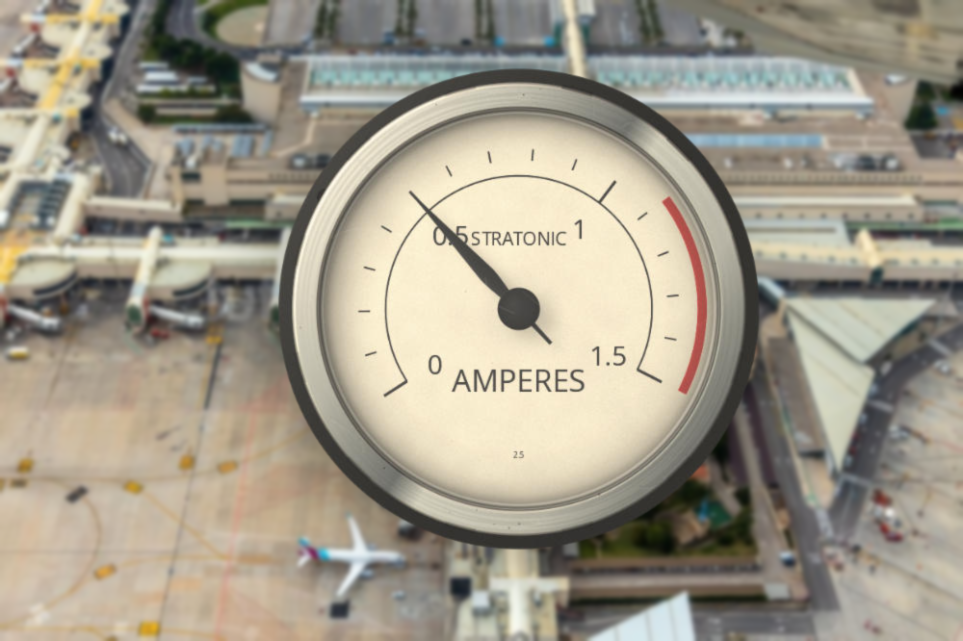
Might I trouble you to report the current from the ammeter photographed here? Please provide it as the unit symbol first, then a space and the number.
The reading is A 0.5
